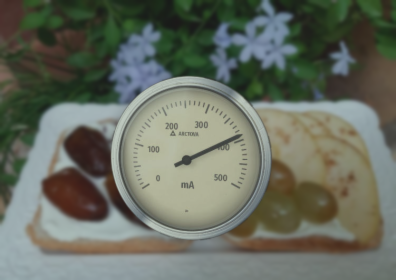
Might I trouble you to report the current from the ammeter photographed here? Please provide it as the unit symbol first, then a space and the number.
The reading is mA 390
